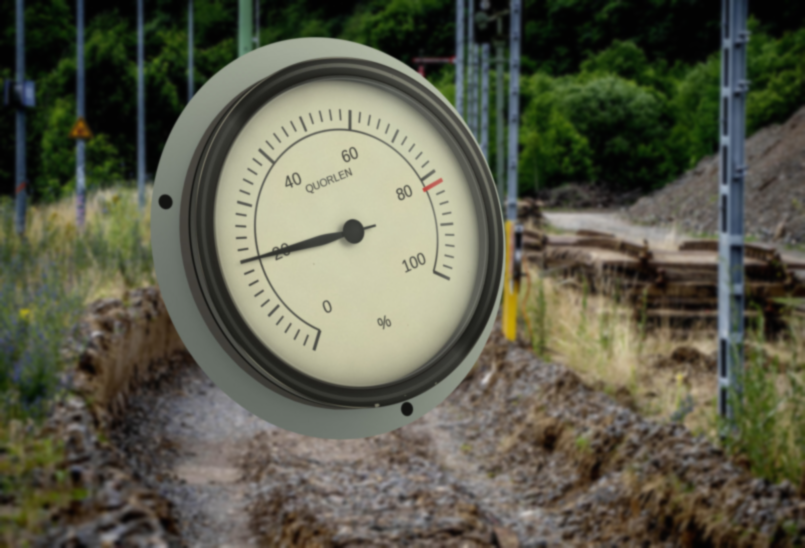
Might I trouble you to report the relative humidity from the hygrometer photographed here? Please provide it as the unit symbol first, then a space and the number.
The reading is % 20
